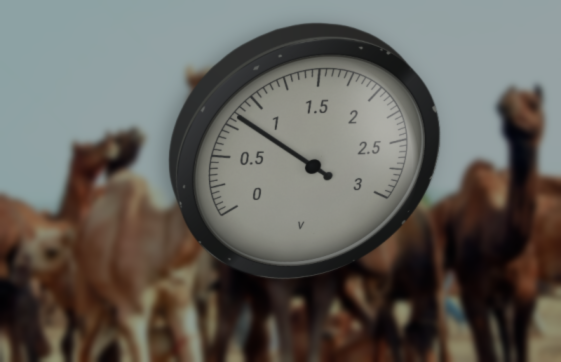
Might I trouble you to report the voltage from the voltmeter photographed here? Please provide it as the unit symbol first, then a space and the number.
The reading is V 0.85
